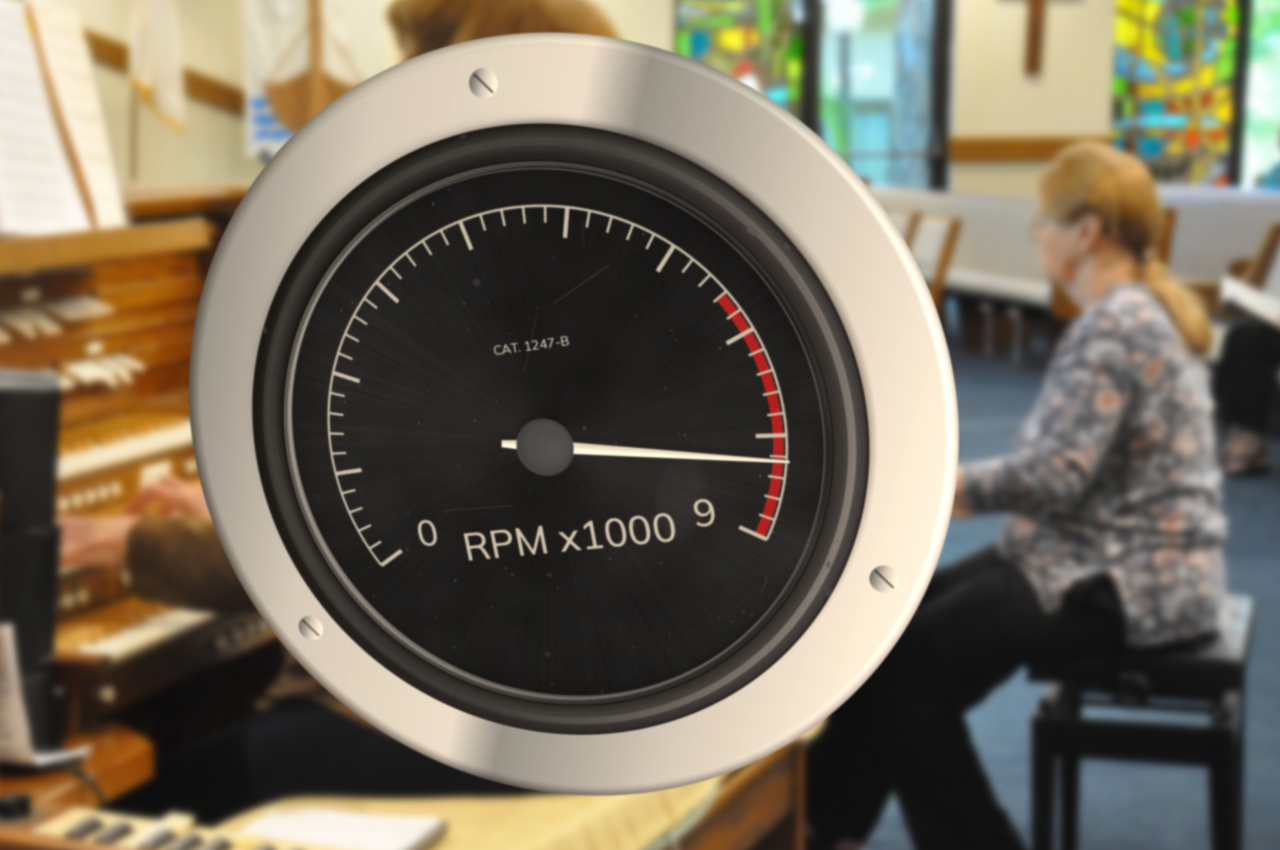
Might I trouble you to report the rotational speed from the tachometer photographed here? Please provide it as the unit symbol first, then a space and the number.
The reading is rpm 8200
